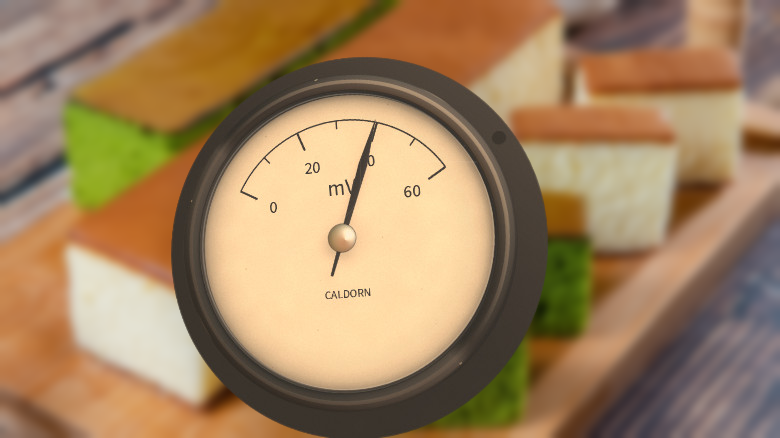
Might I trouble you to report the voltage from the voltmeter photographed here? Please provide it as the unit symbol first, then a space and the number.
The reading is mV 40
